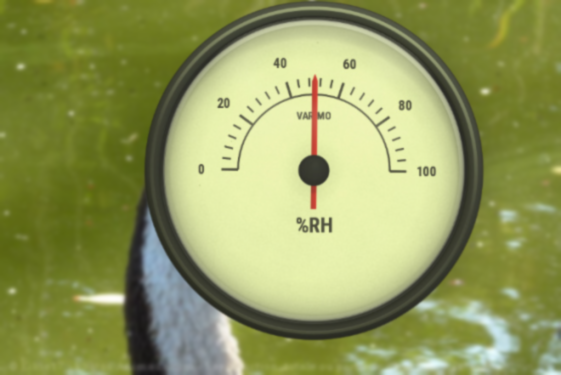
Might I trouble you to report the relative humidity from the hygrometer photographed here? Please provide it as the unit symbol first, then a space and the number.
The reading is % 50
